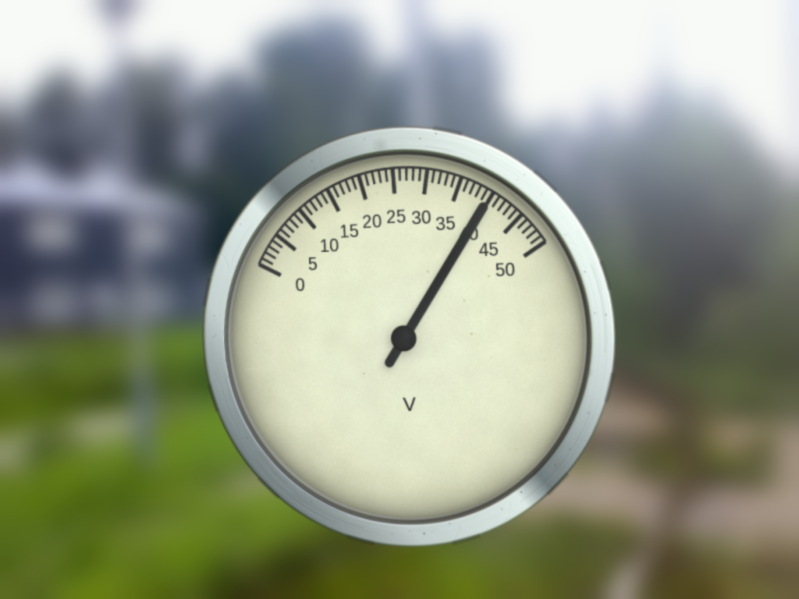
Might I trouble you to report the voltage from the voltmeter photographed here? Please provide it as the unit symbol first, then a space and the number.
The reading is V 40
